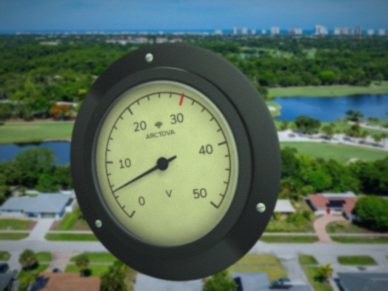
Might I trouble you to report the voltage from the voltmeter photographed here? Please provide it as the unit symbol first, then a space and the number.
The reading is V 5
